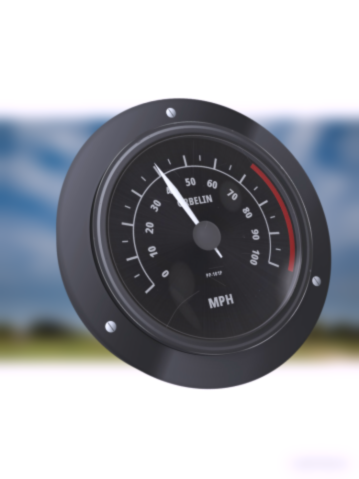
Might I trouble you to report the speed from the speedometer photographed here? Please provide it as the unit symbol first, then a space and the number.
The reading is mph 40
